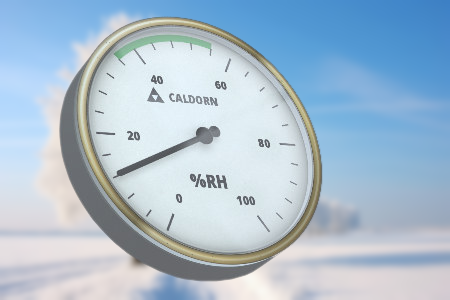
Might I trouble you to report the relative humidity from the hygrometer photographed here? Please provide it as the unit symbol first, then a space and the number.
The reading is % 12
